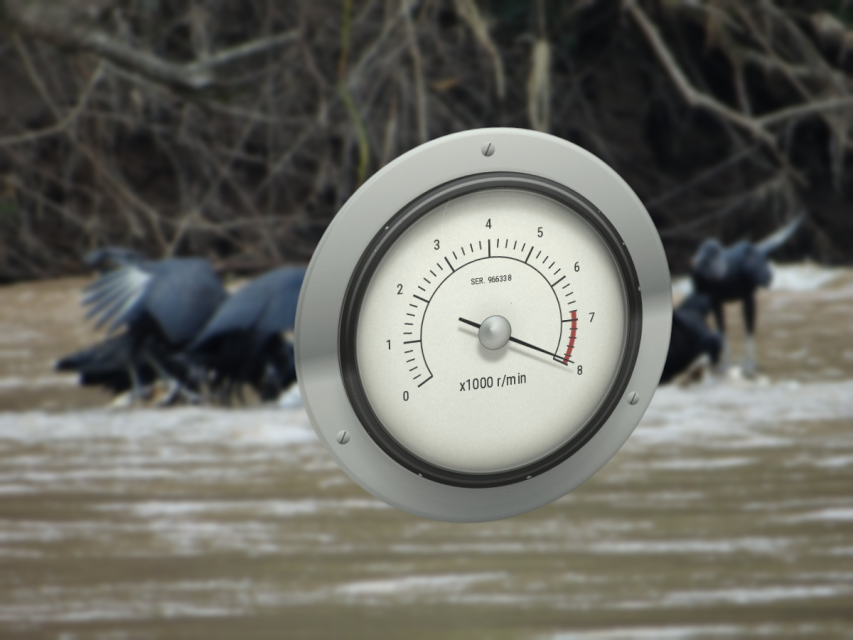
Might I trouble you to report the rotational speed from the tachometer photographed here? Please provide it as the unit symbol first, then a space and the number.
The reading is rpm 7900
